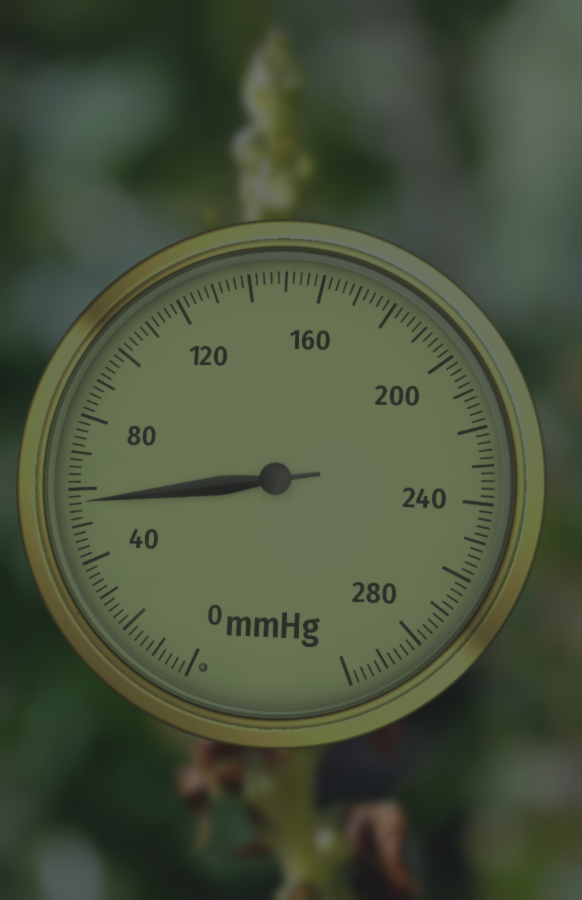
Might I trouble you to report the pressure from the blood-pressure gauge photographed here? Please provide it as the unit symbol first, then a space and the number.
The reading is mmHg 56
